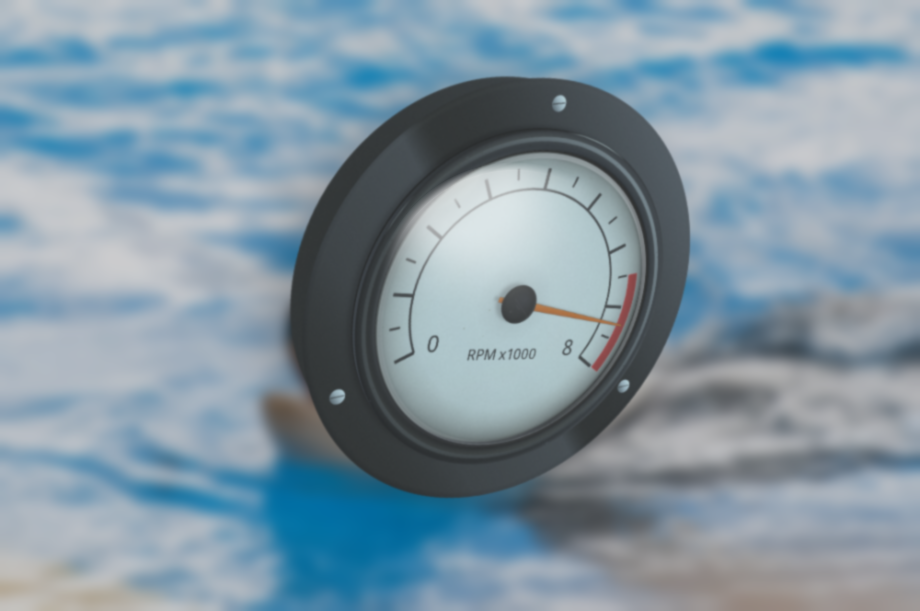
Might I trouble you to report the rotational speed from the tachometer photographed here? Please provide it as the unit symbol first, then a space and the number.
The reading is rpm 7250
